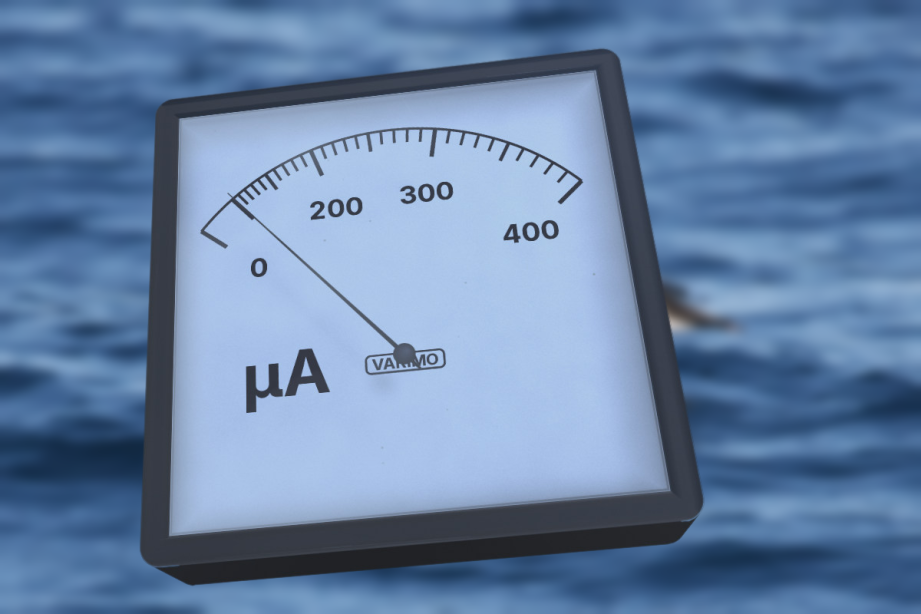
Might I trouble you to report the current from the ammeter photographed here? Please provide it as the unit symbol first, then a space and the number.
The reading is µA 100
